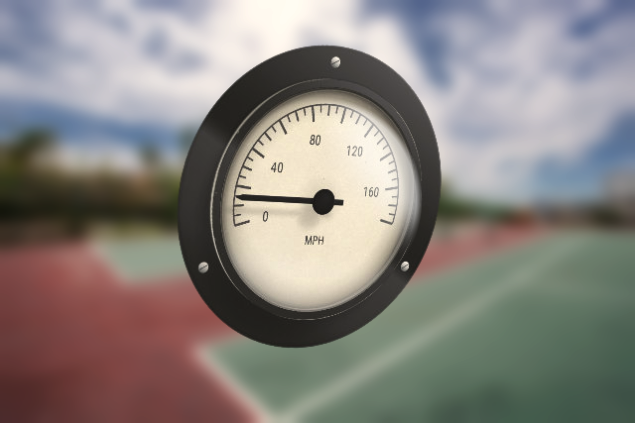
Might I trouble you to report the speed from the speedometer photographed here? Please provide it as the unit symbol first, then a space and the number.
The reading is mph 15
